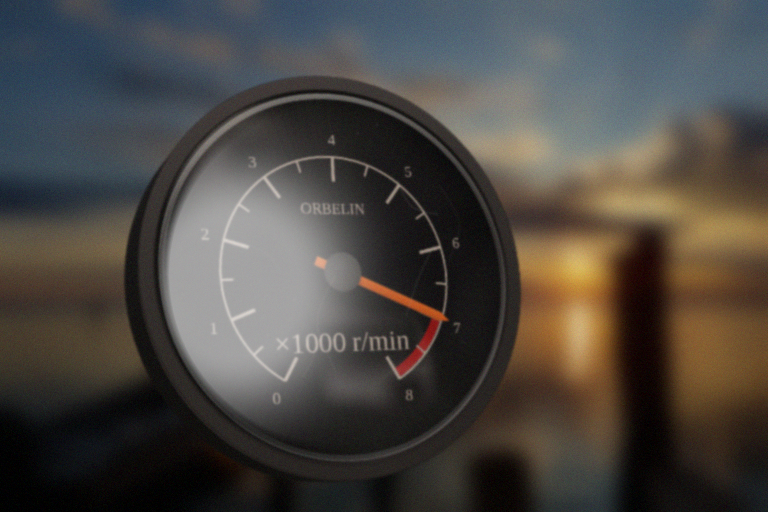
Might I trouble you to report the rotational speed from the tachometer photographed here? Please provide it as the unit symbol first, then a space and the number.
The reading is rpm 7000
